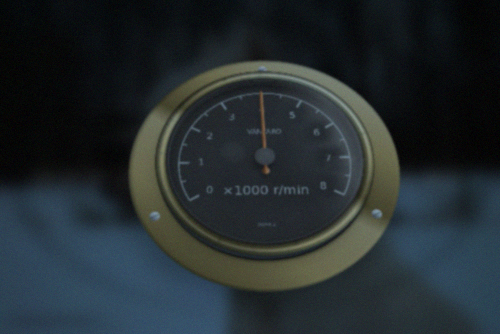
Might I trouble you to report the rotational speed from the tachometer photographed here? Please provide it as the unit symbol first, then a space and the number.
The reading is rpm 4000
